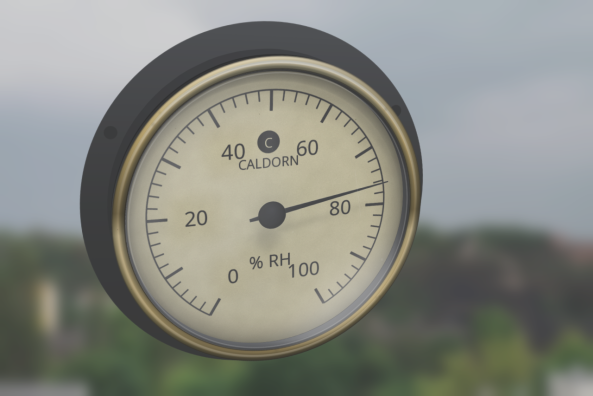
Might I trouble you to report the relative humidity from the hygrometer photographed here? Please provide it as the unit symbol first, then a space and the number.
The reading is % 76
